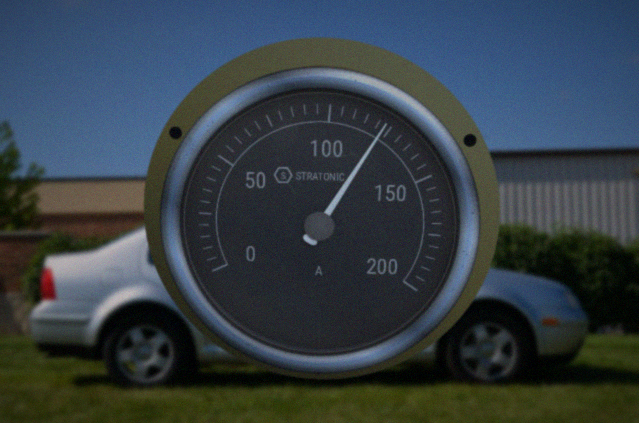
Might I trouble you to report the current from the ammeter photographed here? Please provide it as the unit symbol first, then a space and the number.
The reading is A 122.5
